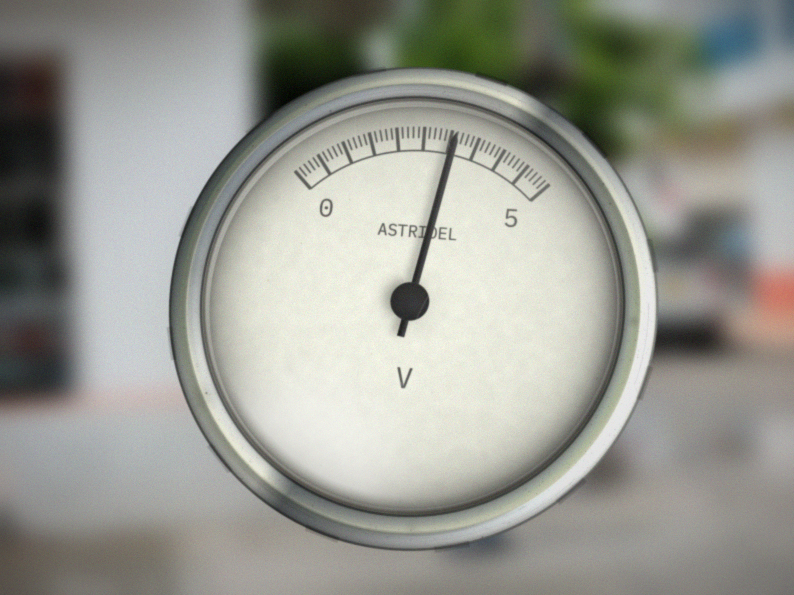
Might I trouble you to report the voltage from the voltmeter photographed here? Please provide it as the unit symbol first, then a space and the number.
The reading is V 3.1
